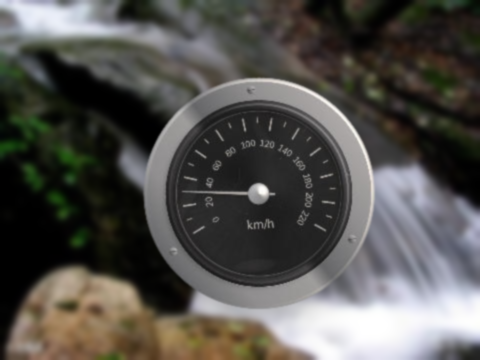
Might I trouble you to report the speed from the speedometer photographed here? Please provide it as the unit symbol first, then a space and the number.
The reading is km/h 30
